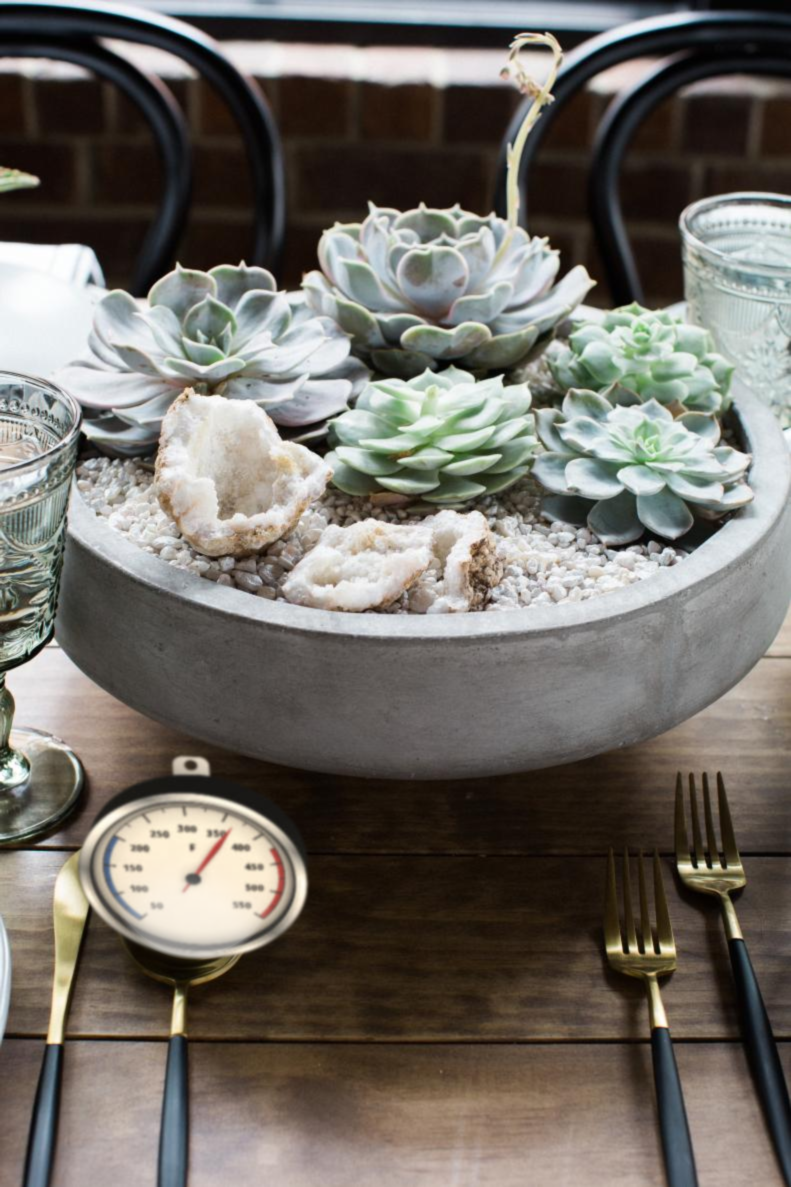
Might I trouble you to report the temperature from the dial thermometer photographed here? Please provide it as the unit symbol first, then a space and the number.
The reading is °F 362.5
